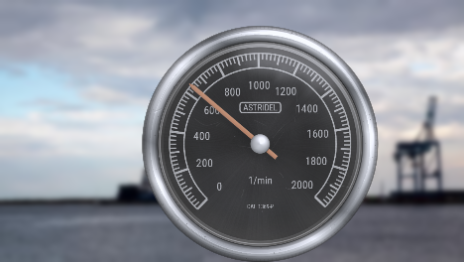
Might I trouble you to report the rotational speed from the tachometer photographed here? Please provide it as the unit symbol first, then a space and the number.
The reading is rpm 640
